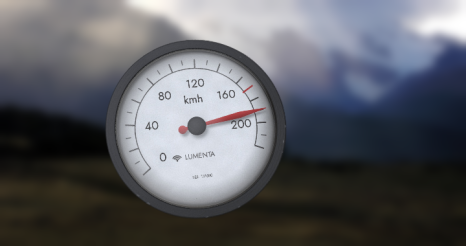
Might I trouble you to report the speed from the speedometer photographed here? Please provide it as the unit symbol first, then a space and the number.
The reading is km/h 190
